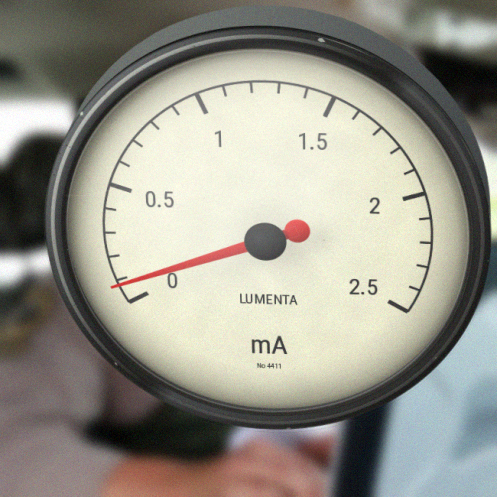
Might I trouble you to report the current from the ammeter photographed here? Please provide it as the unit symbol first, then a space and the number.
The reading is mA 0.1
